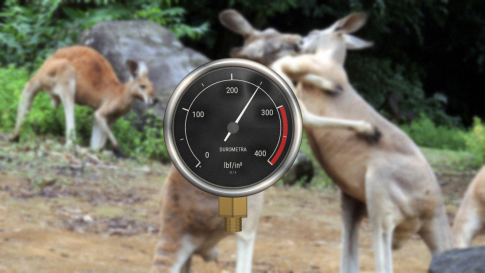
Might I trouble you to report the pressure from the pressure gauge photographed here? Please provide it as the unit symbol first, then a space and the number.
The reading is psi 250
